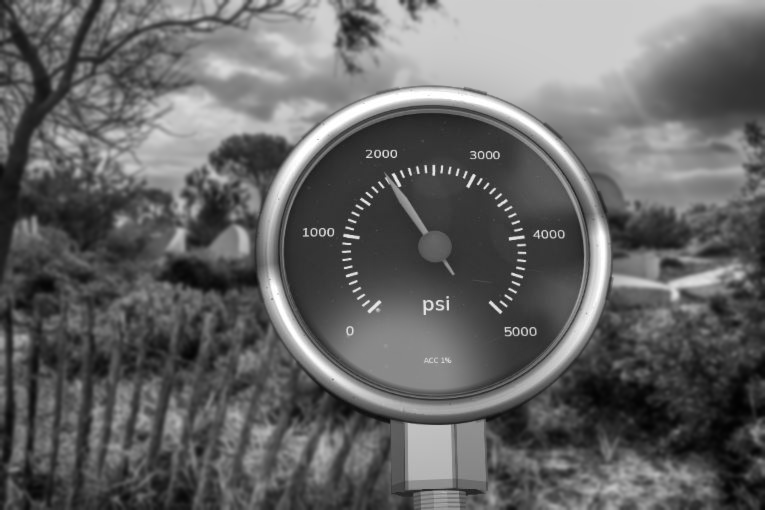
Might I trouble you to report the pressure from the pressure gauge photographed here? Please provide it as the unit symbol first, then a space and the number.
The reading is psi 1900
